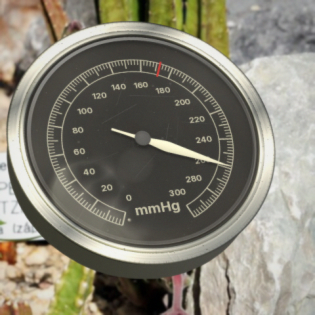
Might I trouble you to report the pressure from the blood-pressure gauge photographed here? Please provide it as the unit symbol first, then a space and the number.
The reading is mmHg 260
